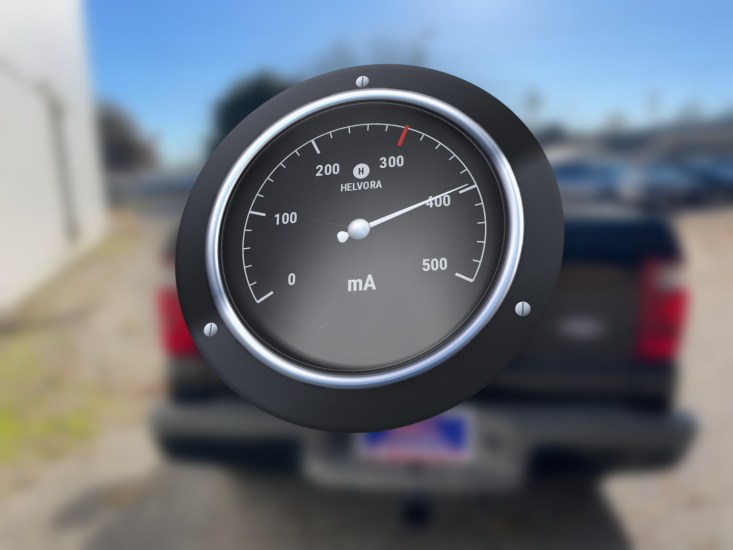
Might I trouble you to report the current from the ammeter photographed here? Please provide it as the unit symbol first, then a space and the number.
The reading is mA 400
